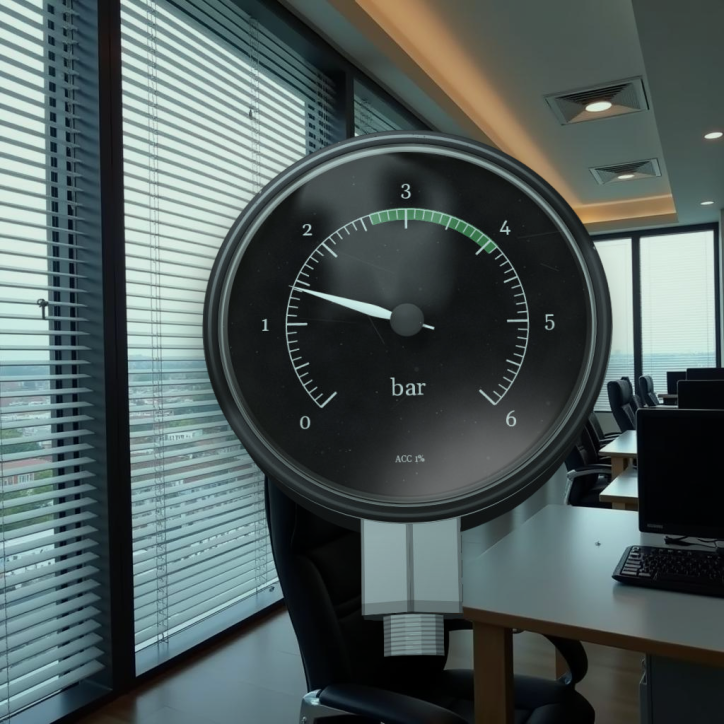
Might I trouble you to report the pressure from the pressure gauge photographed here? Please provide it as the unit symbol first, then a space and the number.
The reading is bar 1.4
